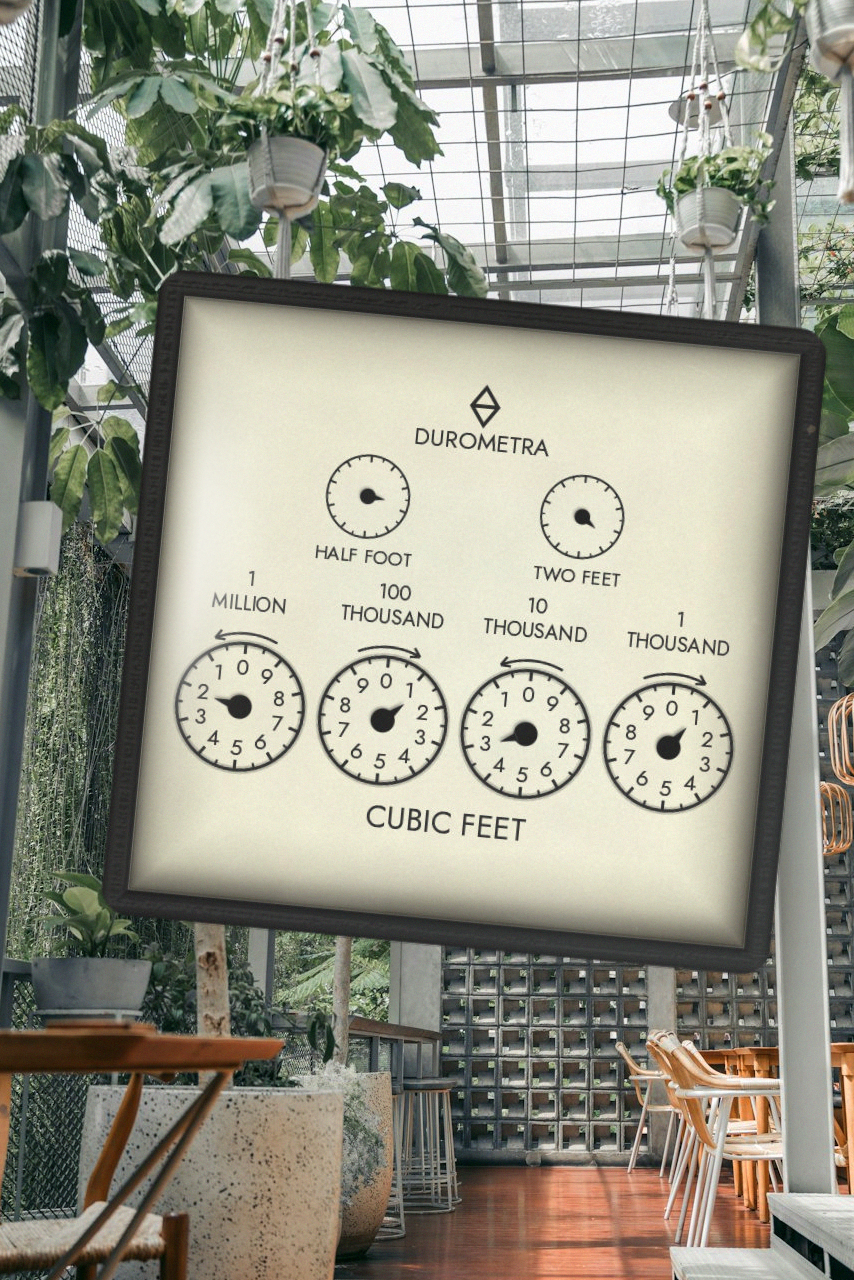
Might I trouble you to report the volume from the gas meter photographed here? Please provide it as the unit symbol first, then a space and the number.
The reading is ft³ 213100
